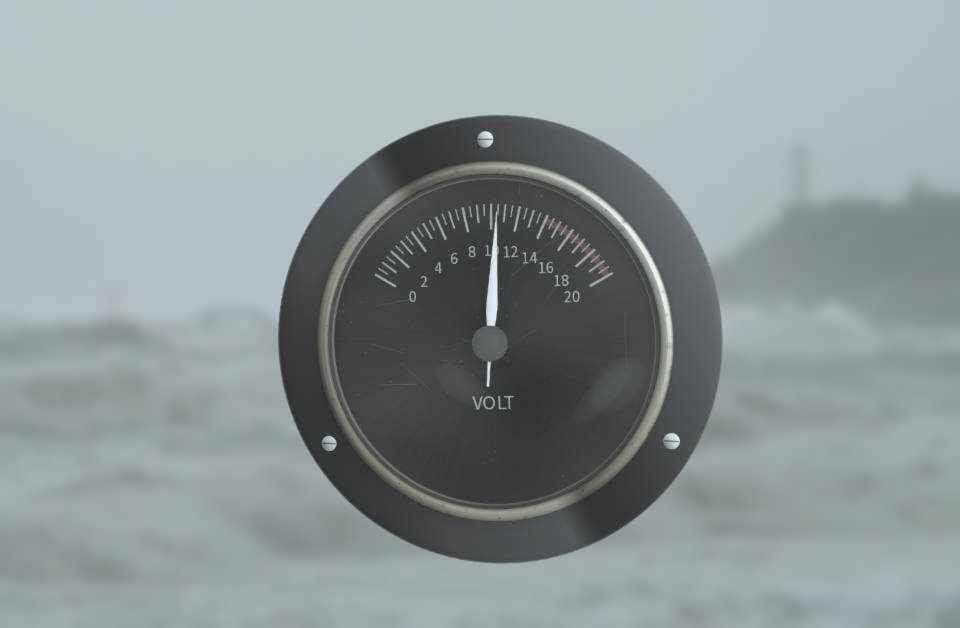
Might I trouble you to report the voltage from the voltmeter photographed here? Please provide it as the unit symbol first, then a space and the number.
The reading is V 10.5
